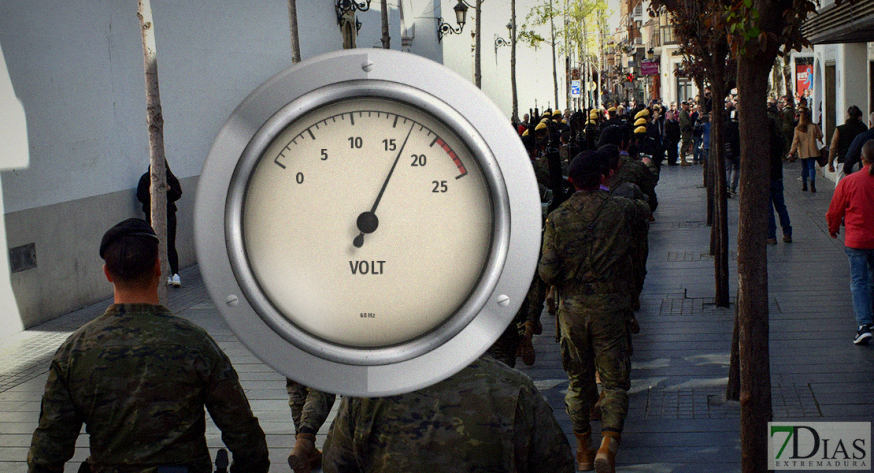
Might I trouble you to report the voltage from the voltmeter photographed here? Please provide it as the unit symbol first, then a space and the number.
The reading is V 17
